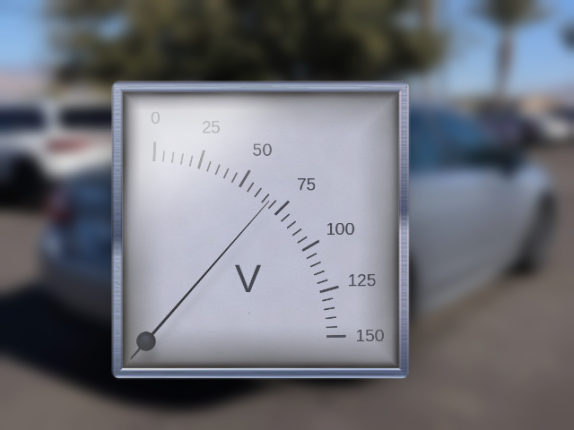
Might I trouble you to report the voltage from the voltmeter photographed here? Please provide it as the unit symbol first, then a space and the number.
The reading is V 67.5
